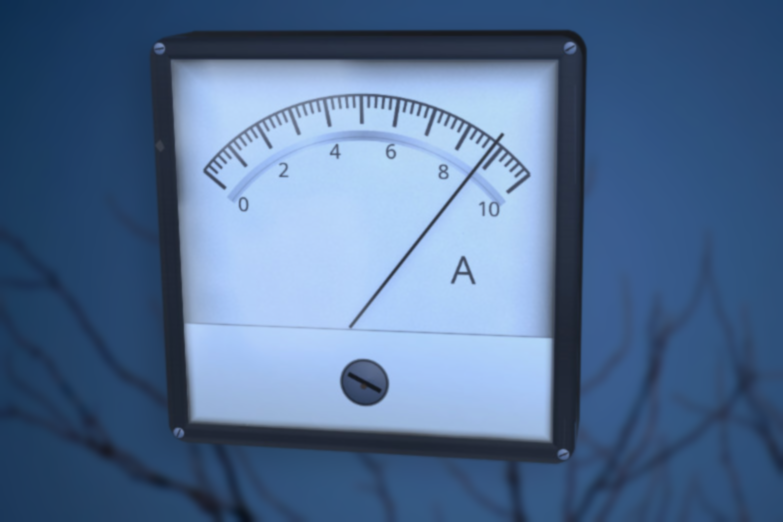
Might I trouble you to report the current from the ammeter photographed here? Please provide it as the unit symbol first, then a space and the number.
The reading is A 8.8
